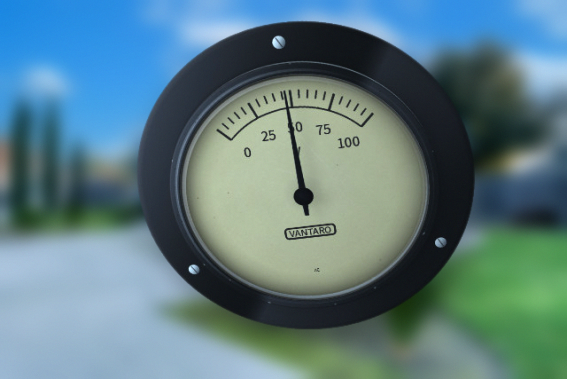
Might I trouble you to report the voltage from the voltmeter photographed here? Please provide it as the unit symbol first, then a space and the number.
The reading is V 47.5
